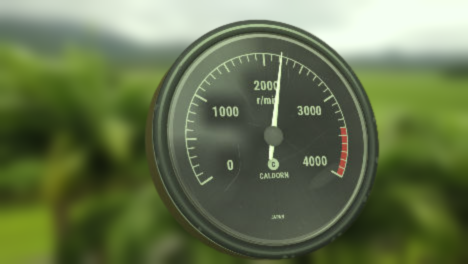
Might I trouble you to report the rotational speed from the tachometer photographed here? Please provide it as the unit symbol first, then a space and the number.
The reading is rpm 2200
